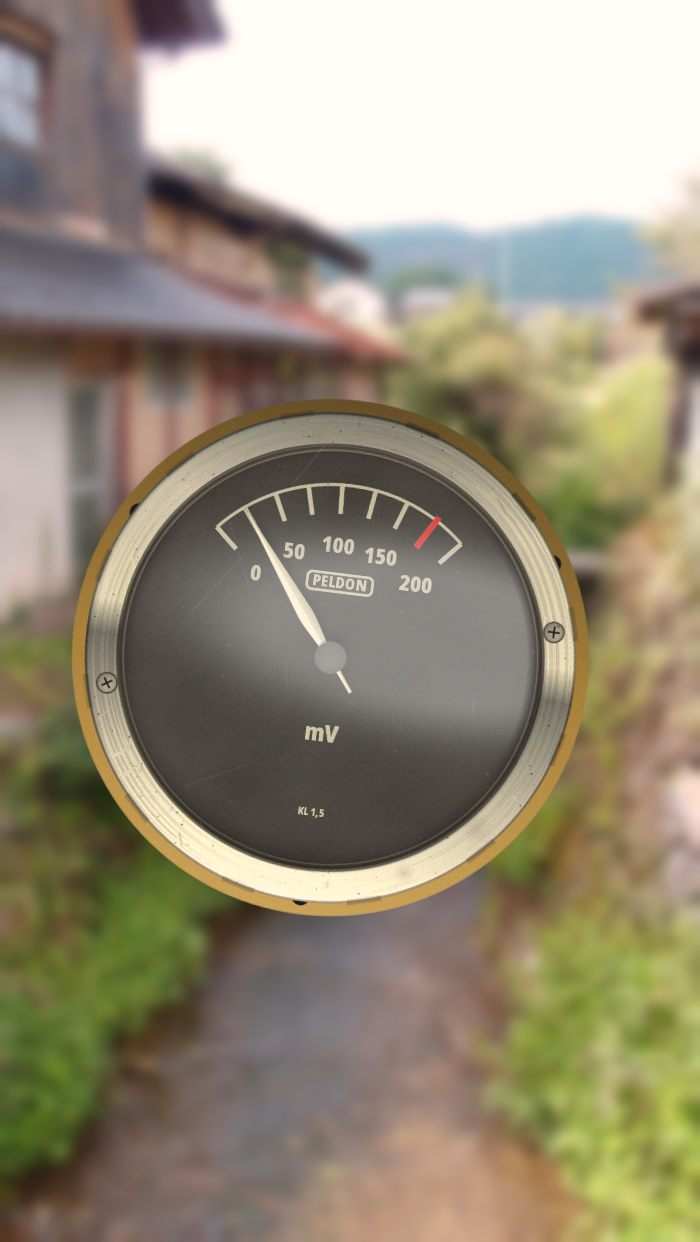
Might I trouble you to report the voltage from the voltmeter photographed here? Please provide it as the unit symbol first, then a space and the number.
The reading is mV 25
